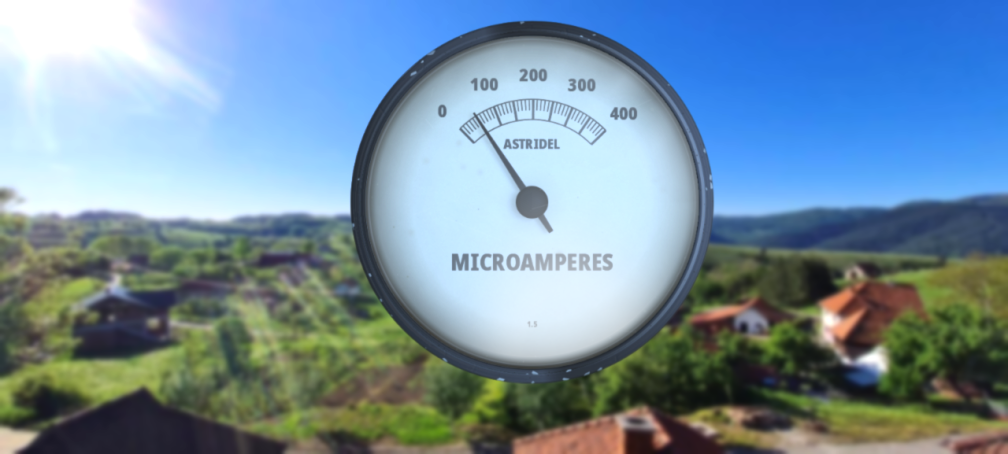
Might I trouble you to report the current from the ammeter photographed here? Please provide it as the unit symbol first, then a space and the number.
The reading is µA 50
